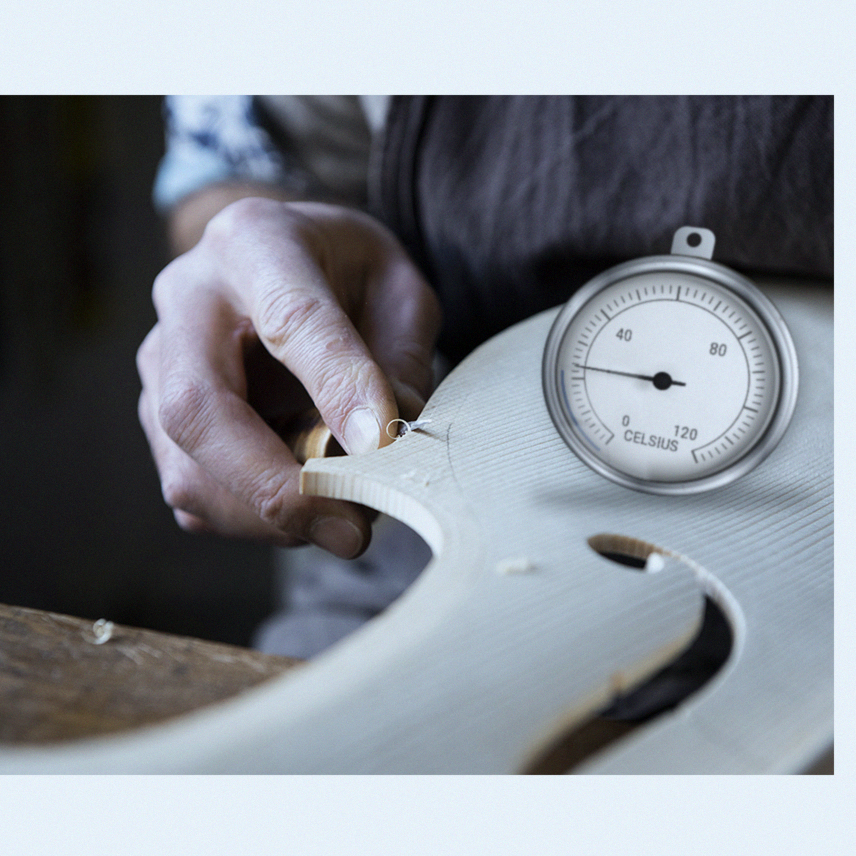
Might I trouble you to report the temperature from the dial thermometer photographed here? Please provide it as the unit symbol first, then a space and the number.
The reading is °C 24
